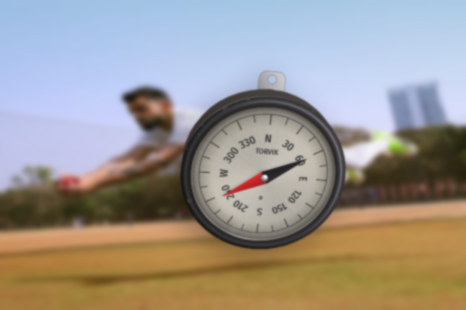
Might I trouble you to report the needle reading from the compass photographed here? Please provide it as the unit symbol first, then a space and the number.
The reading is ° 240
